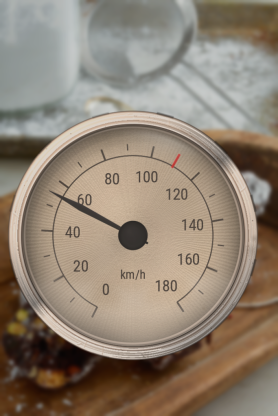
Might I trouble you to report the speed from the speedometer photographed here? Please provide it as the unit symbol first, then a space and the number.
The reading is km/h 55
